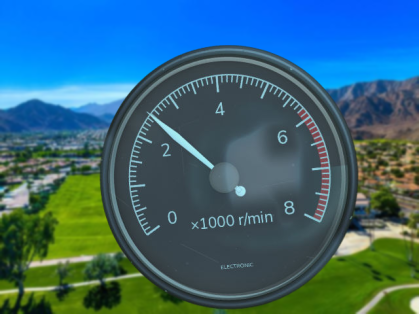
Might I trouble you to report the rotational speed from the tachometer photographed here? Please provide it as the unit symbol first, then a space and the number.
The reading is rpm 2500
